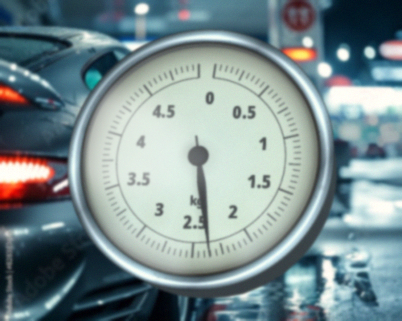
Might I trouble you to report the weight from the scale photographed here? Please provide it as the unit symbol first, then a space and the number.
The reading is kg 2.35
